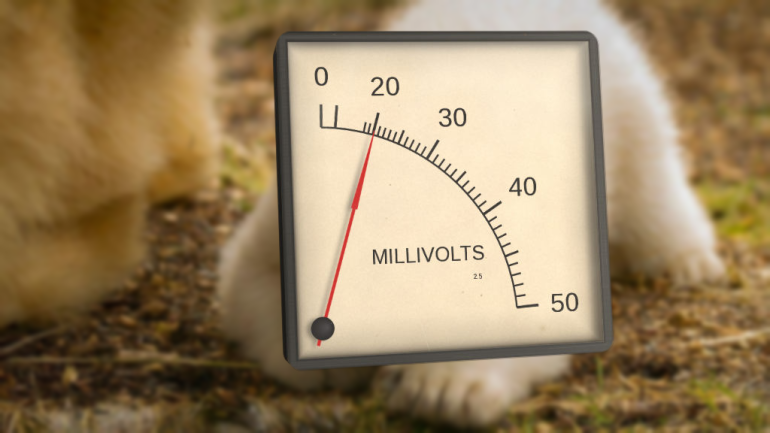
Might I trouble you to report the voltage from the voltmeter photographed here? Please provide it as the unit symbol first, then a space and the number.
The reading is mV 20
